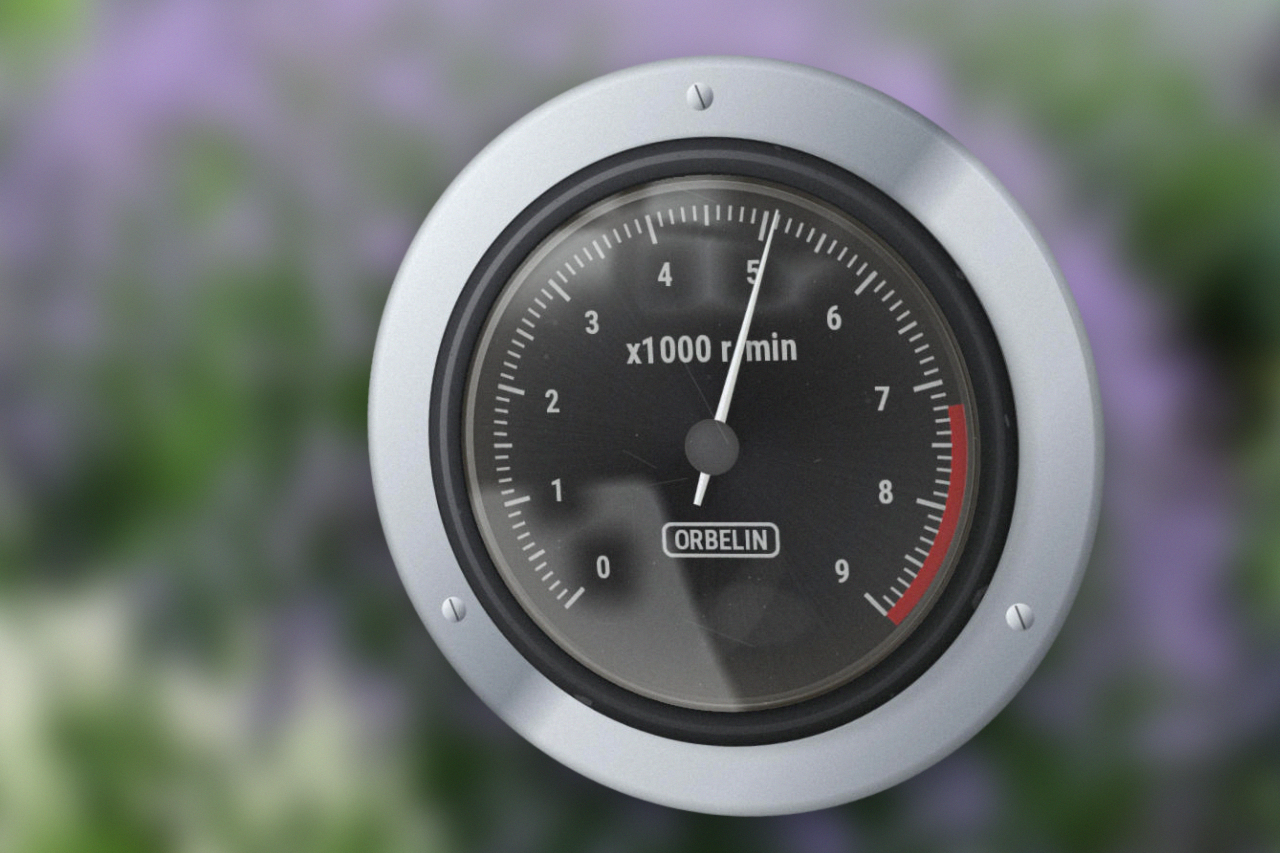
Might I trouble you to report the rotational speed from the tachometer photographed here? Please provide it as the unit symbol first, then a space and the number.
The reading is rpm 5100
